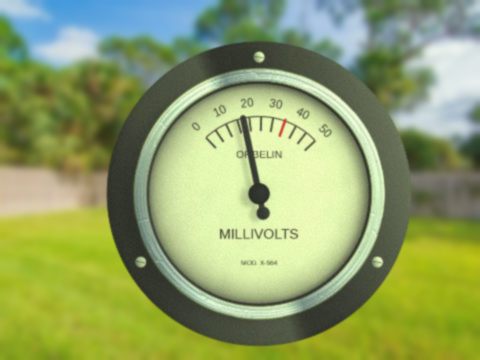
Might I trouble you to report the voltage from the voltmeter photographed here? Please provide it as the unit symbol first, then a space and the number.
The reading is mV 17.5
